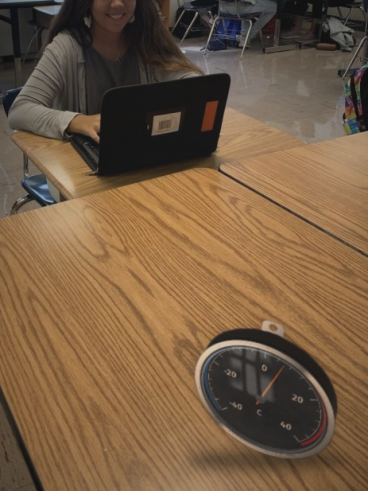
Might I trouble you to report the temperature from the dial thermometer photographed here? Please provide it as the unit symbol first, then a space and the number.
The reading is °C 6
